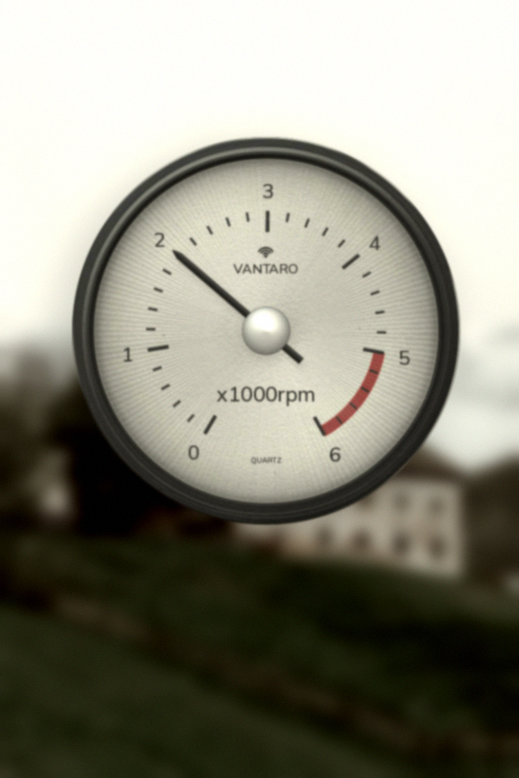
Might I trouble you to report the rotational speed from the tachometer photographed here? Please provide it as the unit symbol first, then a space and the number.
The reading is rpm 2000
